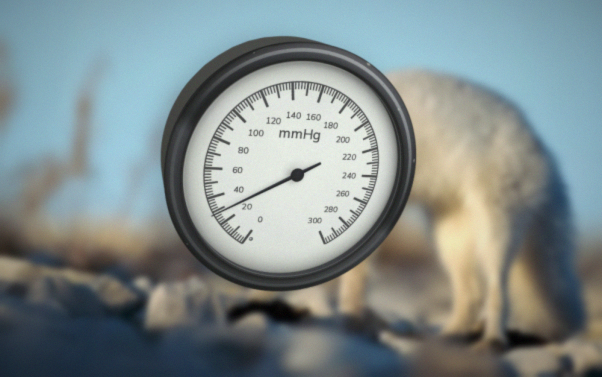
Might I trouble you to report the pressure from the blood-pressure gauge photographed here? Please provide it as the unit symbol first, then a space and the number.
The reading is mmHg 30
